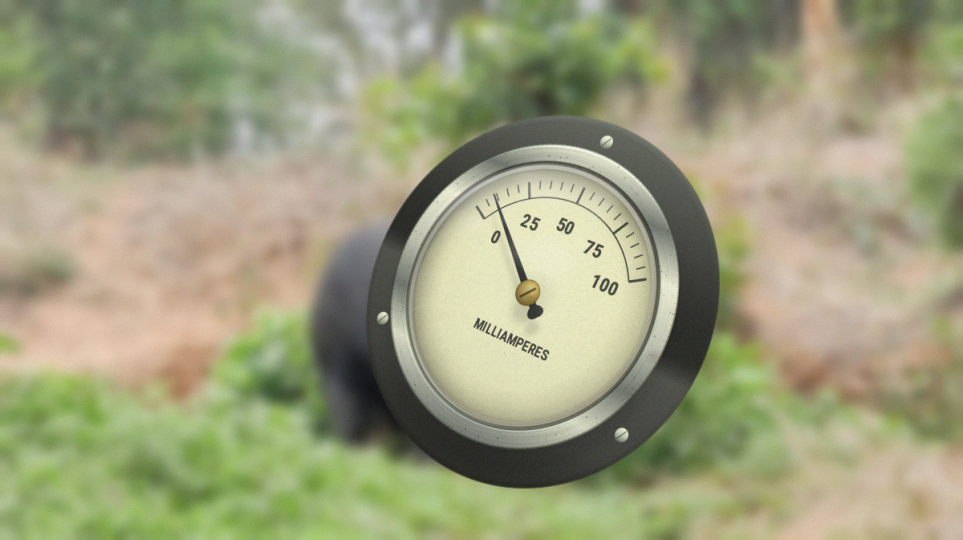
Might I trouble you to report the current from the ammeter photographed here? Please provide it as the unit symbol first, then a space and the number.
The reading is mA 10
